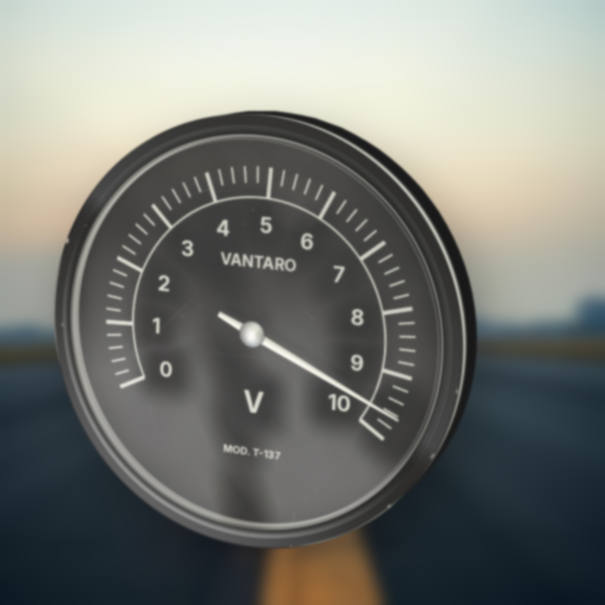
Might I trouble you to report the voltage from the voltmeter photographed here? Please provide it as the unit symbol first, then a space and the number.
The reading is V 9.6
